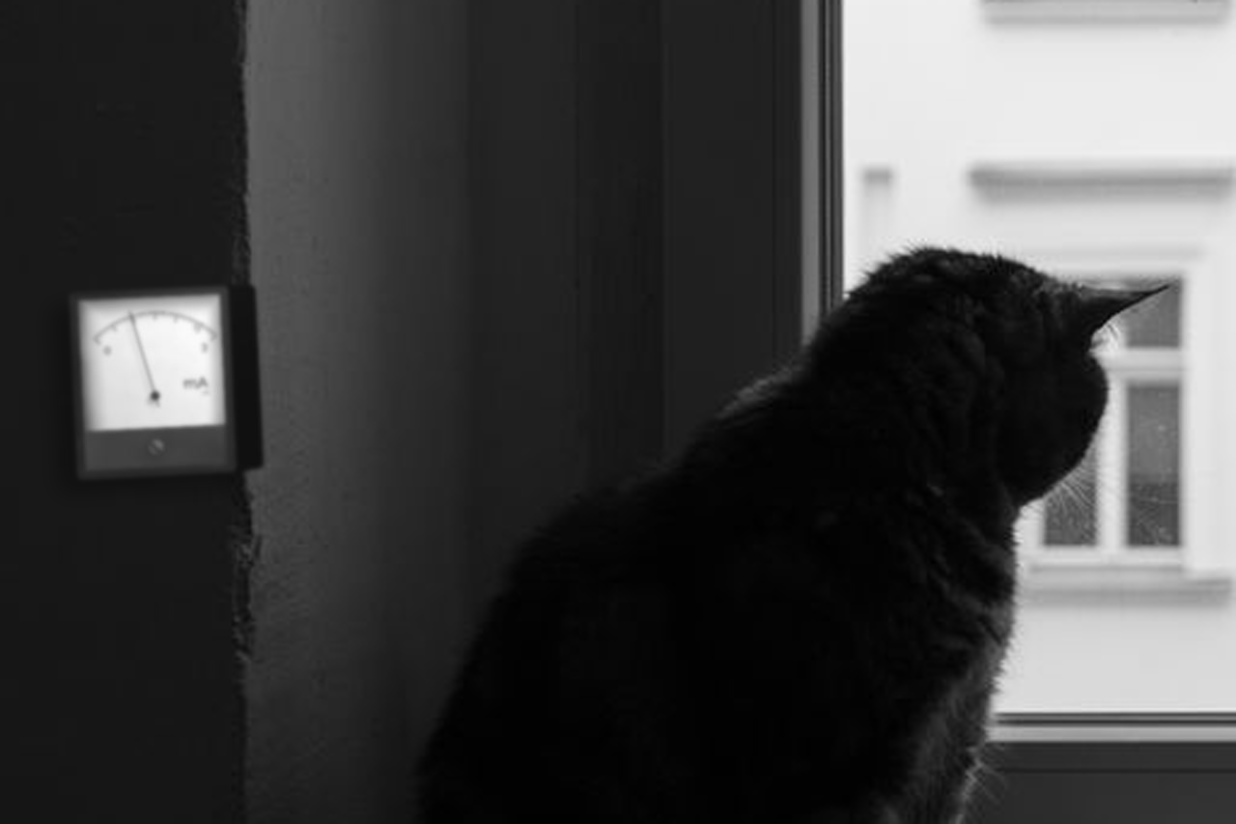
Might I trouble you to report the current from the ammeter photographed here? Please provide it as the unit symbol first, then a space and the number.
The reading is mA 1
